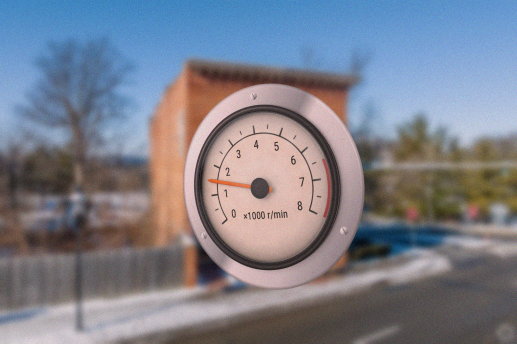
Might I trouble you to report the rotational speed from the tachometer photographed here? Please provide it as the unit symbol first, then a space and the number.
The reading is rpm 1500
